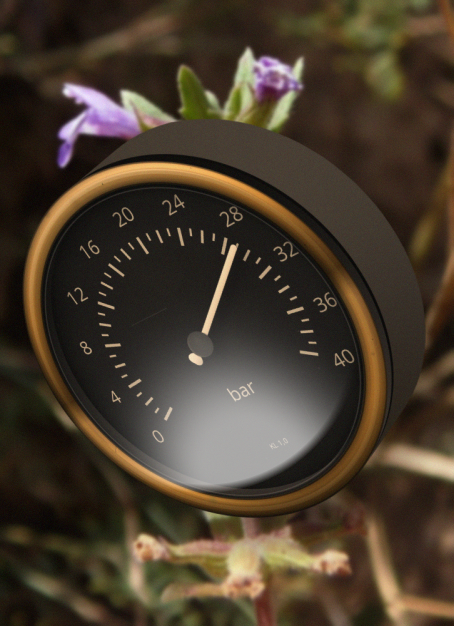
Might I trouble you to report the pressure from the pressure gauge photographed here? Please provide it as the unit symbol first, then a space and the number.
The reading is bar 29
